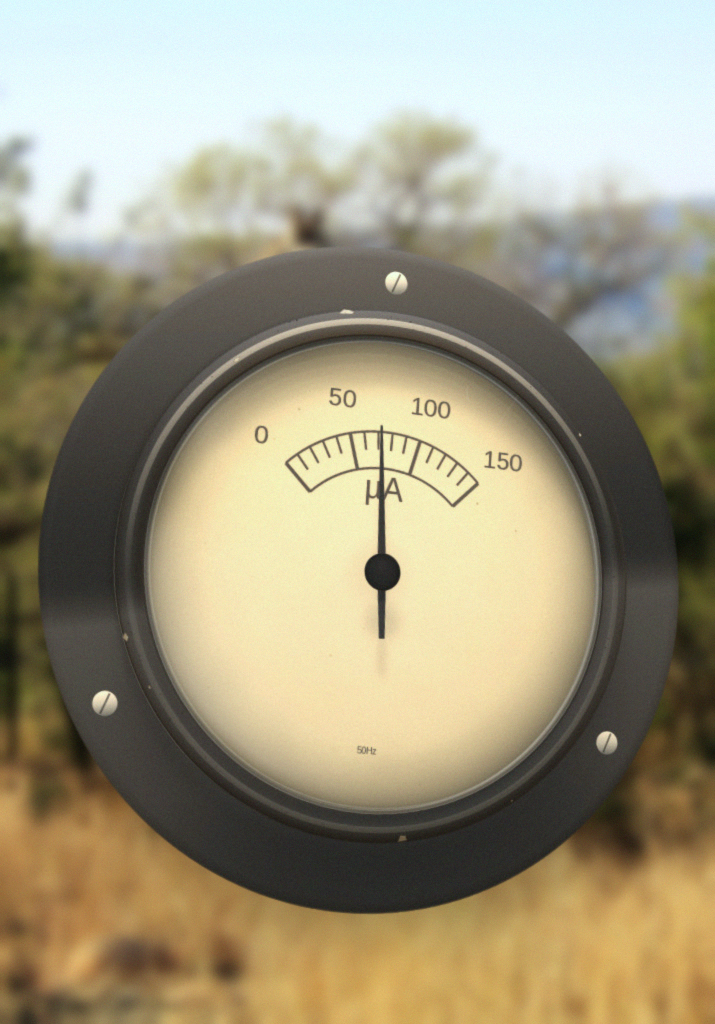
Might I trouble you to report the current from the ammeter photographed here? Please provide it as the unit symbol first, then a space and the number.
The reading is µA 70
